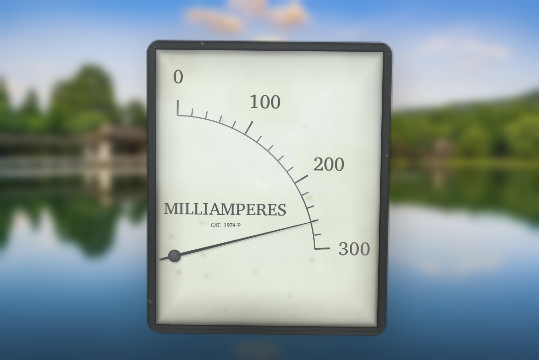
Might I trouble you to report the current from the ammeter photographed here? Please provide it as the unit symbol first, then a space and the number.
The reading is mA 260
